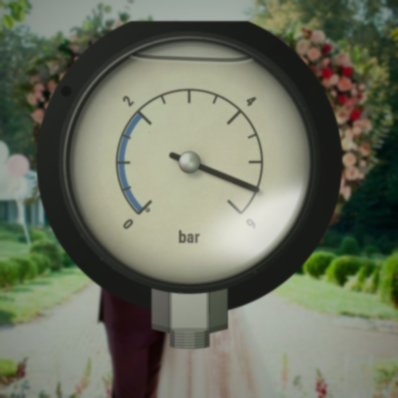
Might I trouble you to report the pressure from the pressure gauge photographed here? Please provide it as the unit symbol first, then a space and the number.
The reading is bar 5.5
